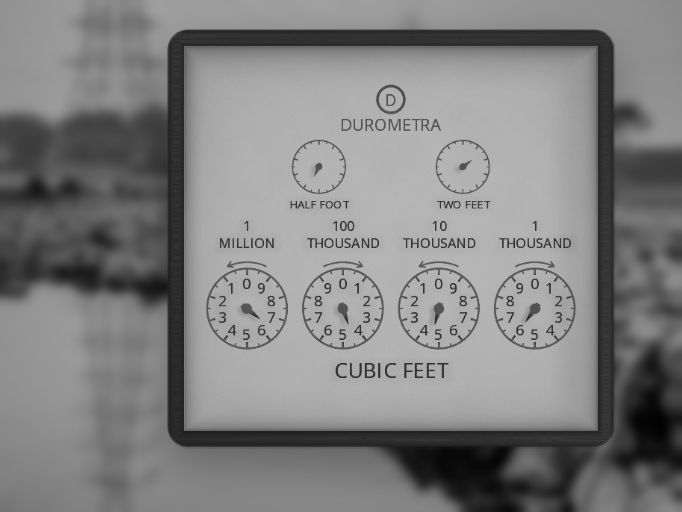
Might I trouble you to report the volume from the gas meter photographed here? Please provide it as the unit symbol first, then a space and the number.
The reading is ft³ 644600
